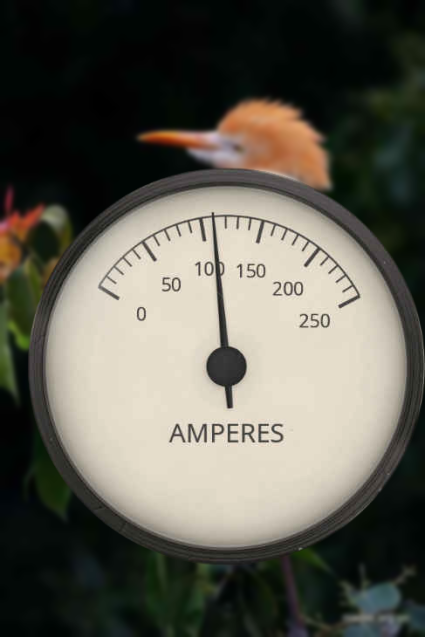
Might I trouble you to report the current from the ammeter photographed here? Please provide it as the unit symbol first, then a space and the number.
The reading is A 110
